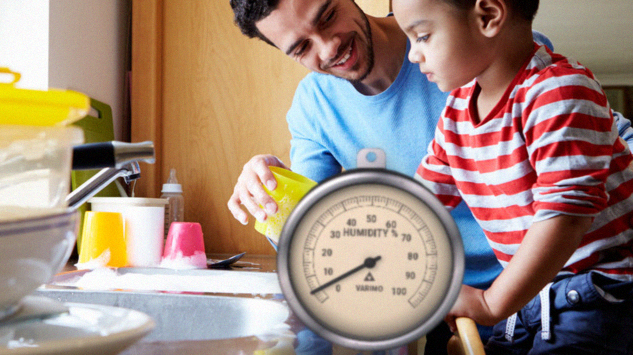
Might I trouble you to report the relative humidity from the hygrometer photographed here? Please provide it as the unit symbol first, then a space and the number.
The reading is % 5
